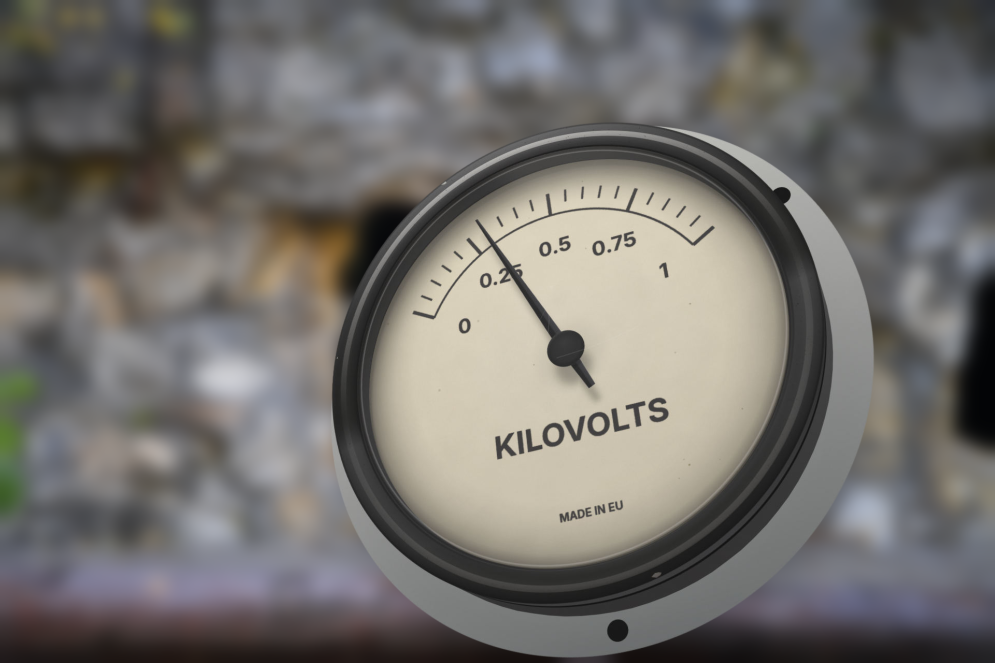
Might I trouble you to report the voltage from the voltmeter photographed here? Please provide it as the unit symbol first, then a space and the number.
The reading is kV 0.3
